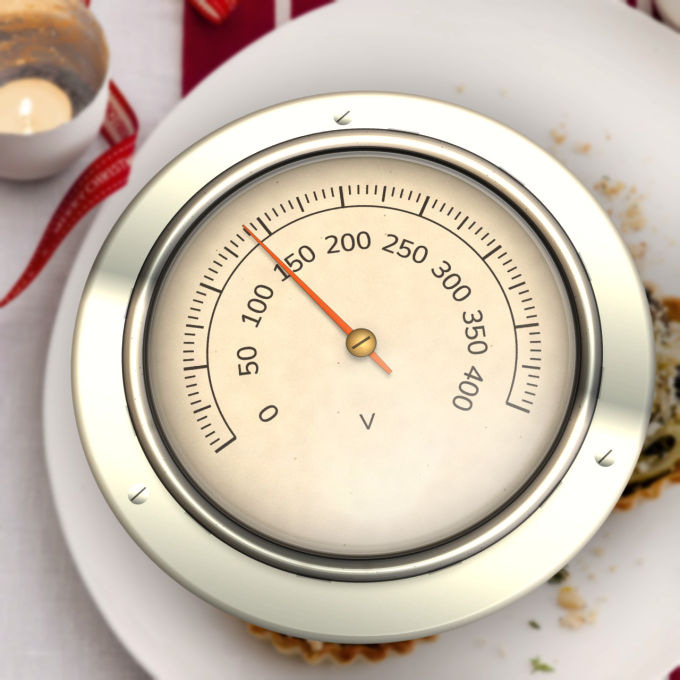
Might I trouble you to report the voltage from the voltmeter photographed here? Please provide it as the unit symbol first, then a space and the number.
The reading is V 140
